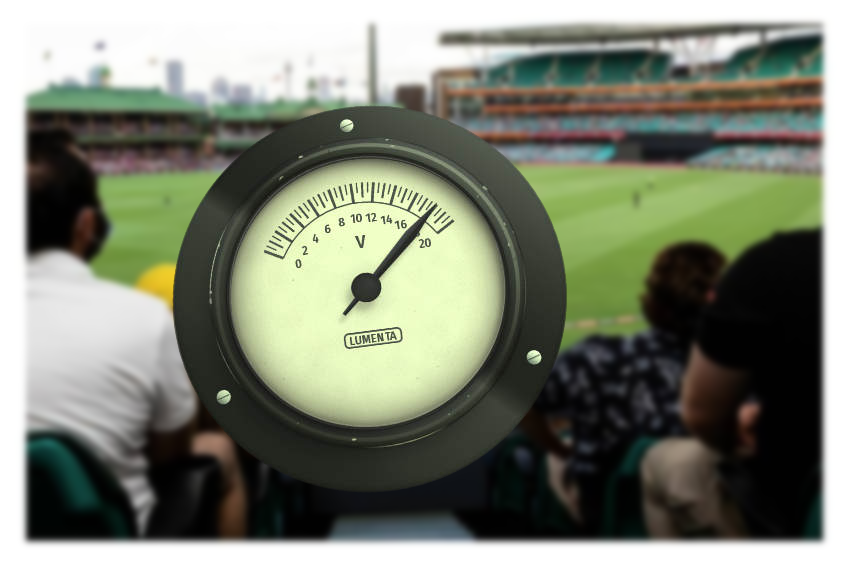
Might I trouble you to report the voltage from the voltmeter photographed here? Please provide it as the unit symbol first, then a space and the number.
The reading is V 18
